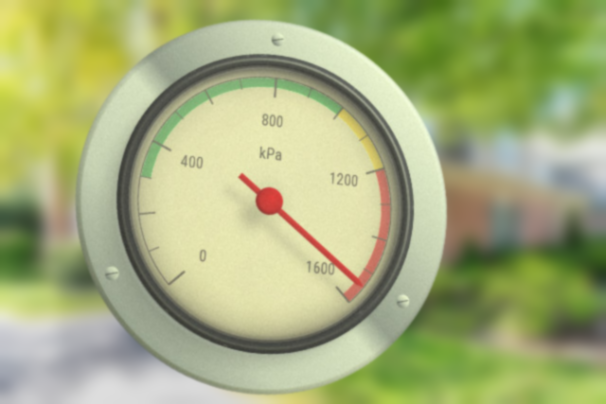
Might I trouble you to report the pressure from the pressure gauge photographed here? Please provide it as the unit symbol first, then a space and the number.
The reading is kPa 1550
